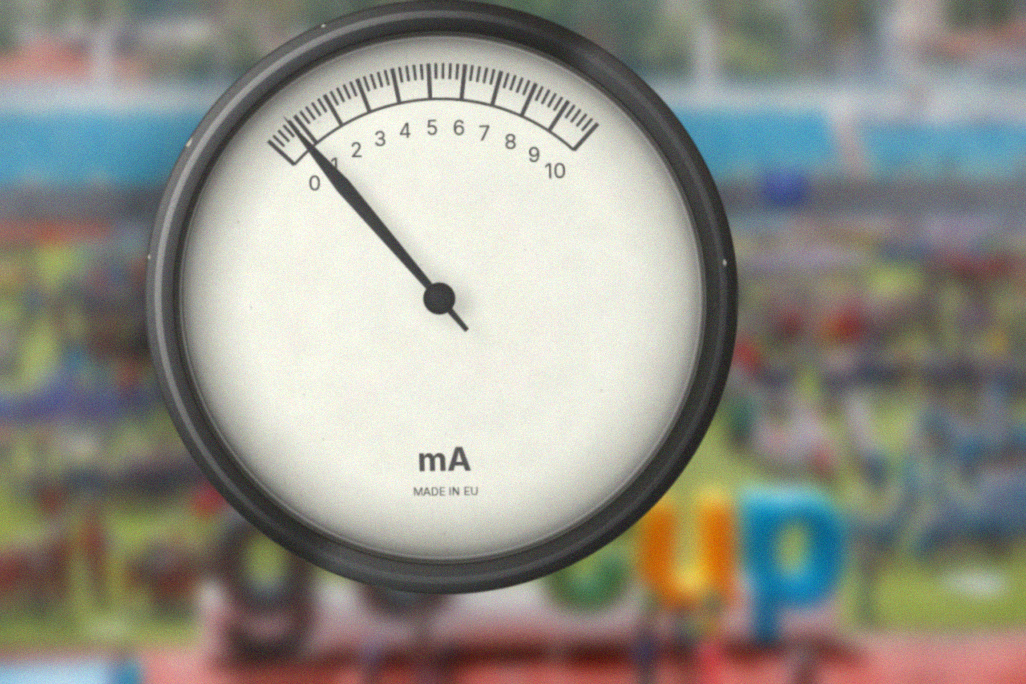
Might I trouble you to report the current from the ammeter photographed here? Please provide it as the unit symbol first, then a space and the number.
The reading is mA 0.8
